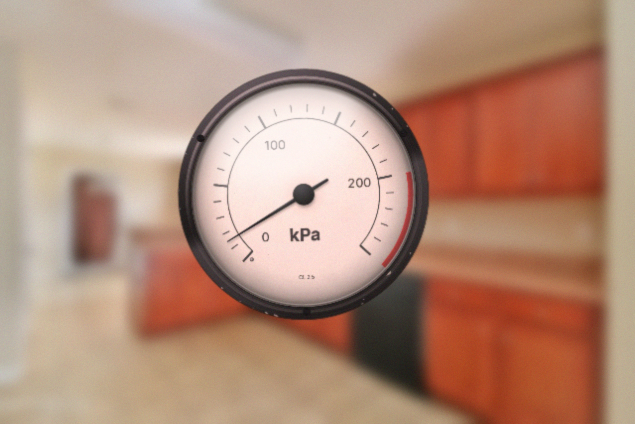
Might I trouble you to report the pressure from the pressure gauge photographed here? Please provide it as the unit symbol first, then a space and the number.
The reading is kPa 15
